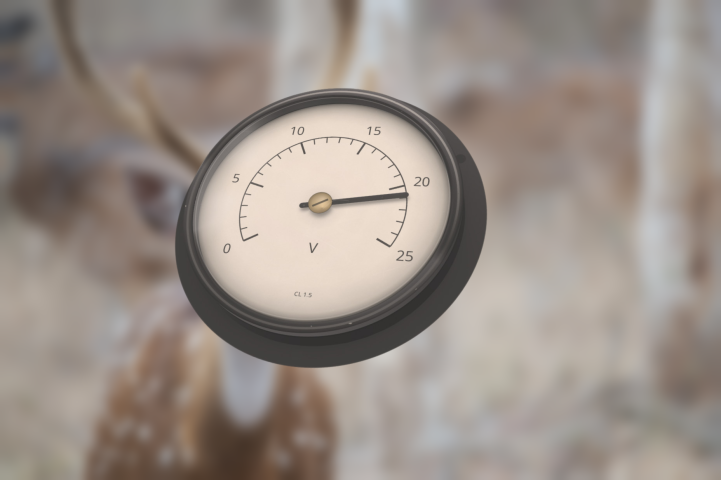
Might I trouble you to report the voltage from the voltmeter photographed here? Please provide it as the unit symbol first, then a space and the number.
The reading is V 21
